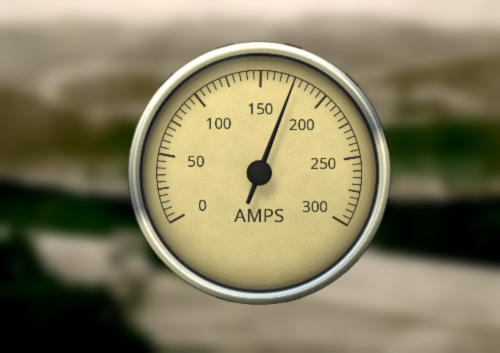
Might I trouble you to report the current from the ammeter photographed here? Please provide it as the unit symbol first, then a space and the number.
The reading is A 175
